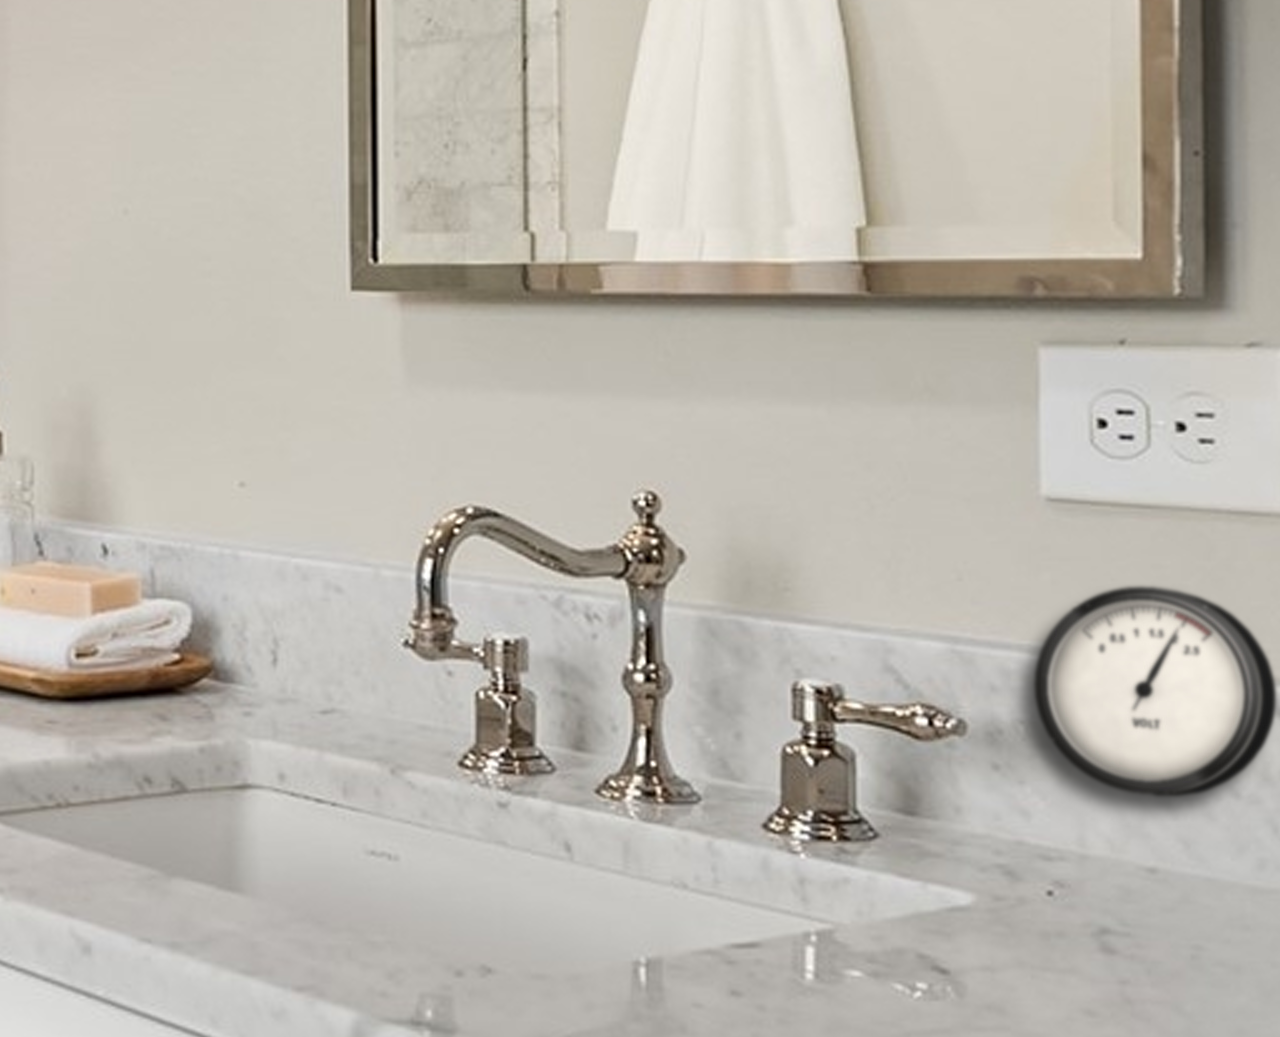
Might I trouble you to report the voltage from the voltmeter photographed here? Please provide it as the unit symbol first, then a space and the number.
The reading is V 2
